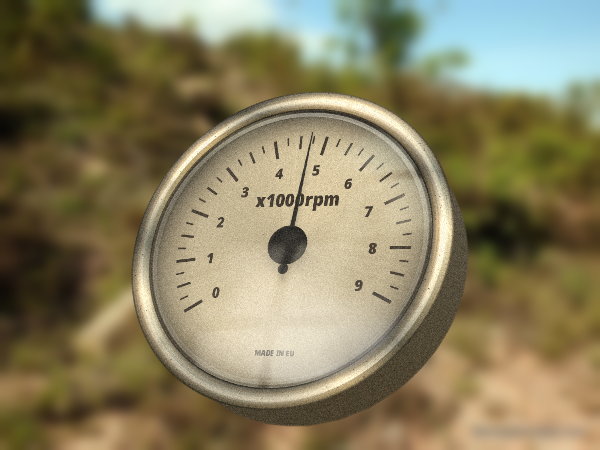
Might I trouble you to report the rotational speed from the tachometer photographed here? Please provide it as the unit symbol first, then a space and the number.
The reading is rpm 4750
